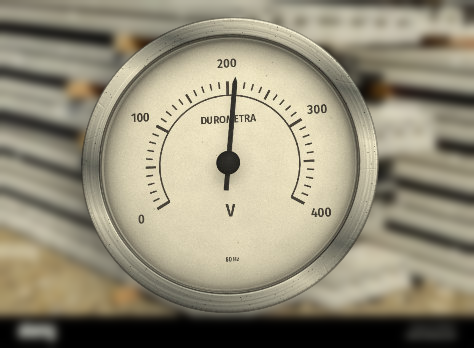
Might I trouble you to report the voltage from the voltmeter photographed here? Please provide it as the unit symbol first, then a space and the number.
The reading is V 210
